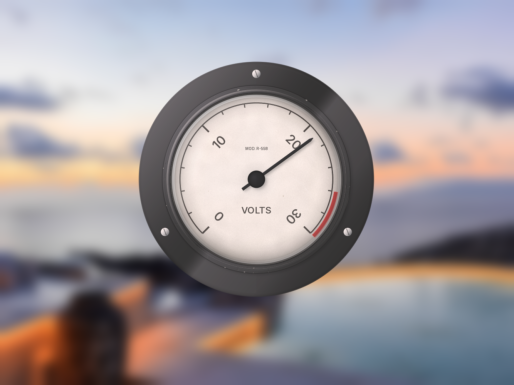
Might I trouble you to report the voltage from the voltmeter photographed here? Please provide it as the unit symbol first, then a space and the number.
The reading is V 21
